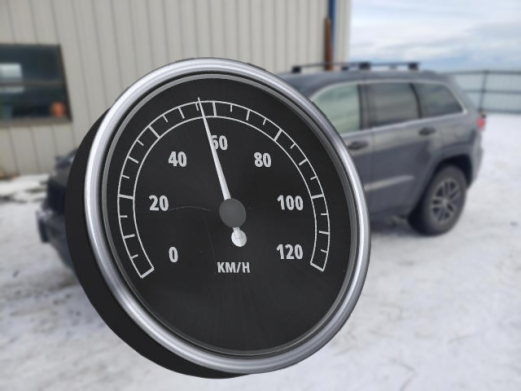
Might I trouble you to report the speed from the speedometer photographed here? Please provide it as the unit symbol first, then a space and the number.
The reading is km/h 55
